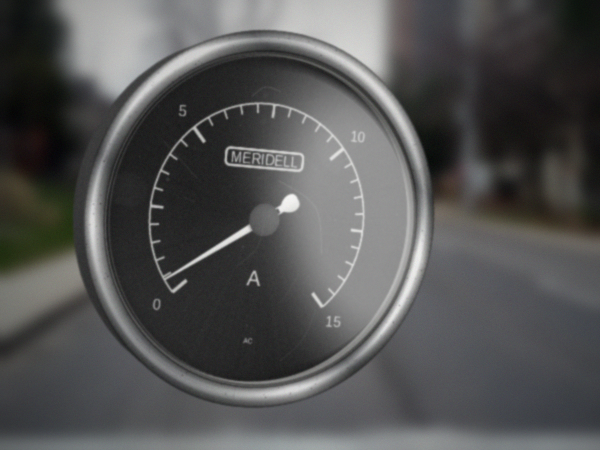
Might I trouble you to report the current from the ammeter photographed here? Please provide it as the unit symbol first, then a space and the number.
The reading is A 0.5
